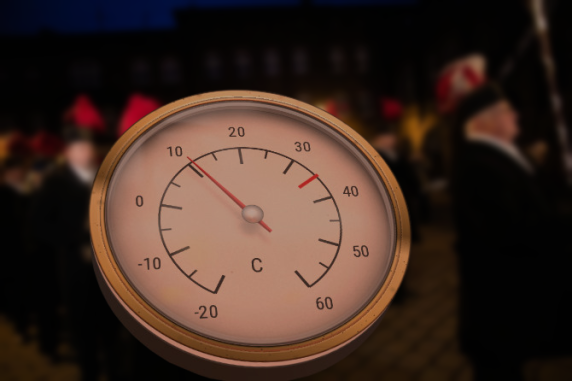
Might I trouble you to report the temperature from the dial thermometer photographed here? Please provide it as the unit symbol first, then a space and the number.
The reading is °C 10
